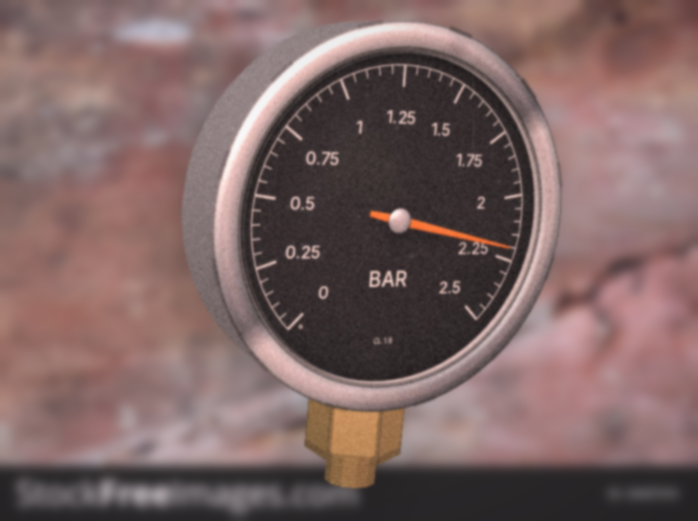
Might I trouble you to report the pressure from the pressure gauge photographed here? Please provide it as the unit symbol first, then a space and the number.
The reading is bar 2.2
